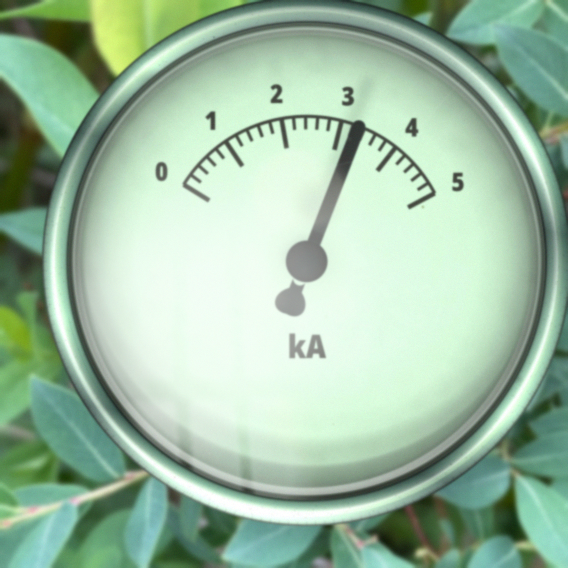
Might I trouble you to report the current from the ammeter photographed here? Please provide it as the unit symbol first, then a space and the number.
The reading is kA 3.3
